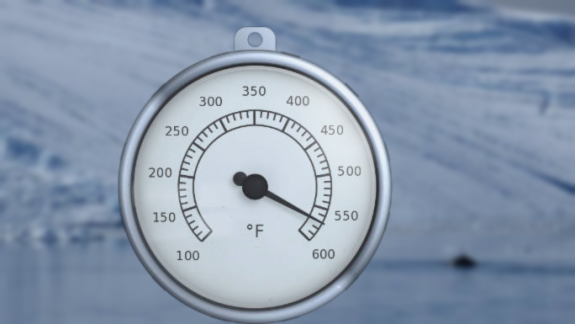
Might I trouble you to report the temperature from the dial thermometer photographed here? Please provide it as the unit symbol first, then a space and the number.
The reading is °F 570
